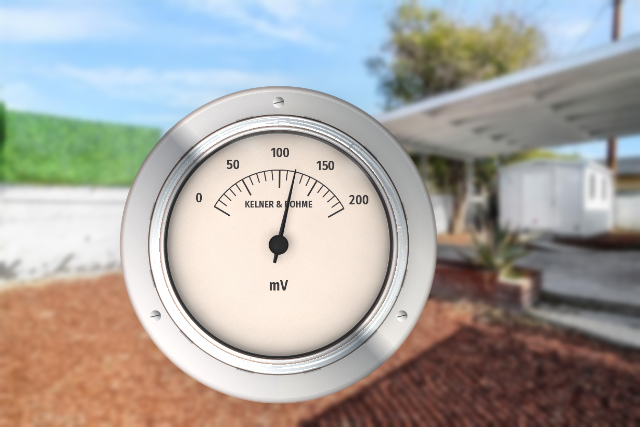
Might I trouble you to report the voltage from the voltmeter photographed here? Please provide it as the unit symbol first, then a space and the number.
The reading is mV 120
